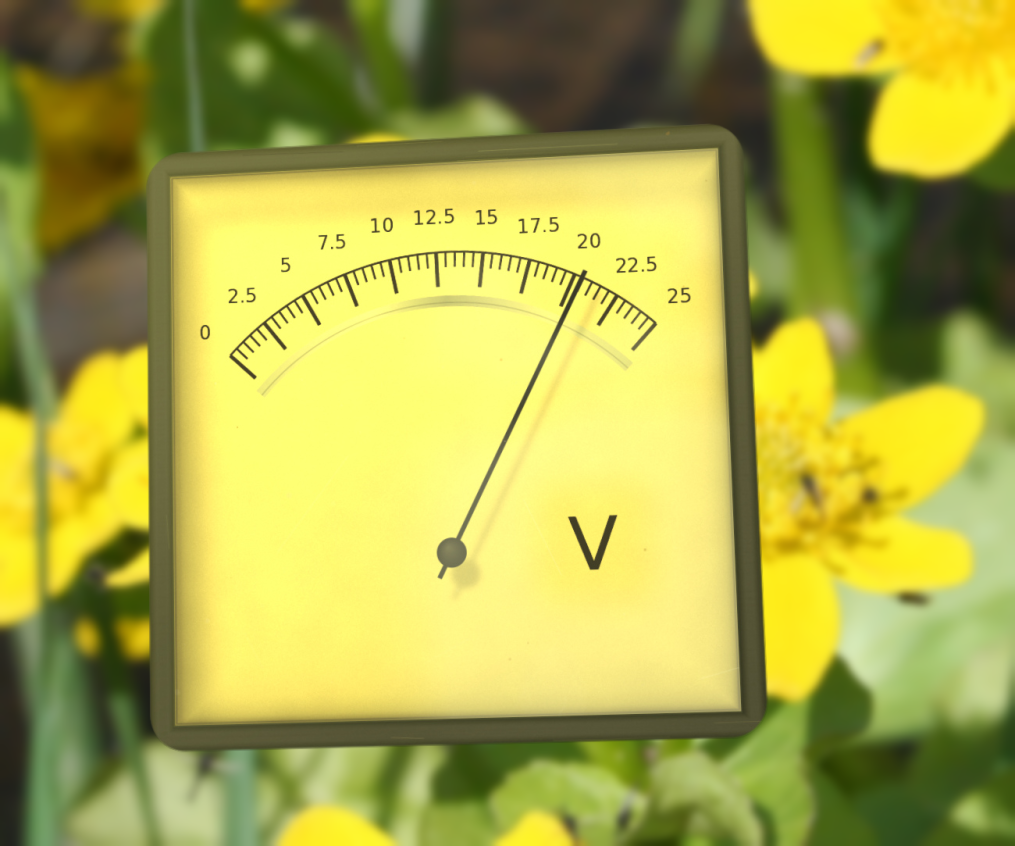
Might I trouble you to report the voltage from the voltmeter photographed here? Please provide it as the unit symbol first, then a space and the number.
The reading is V 20.5
